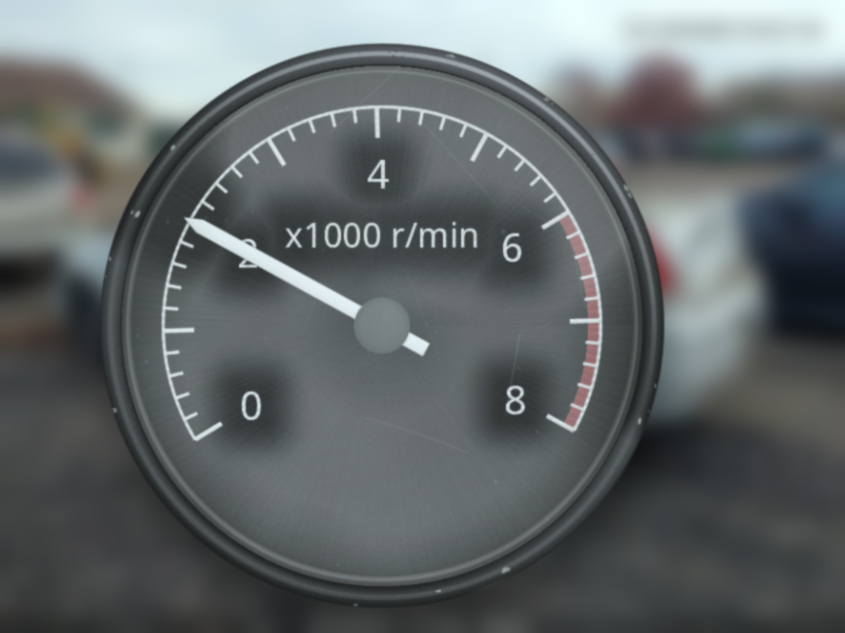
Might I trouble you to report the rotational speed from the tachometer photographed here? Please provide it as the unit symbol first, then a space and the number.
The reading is rpm 2000
